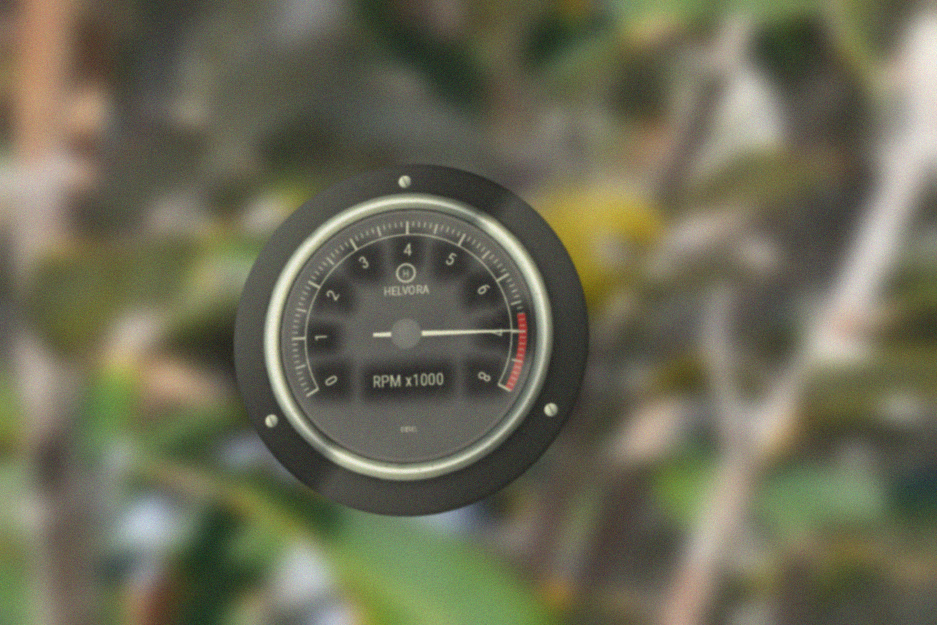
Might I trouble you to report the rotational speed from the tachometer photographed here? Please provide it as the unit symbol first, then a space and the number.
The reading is rpm 7000
